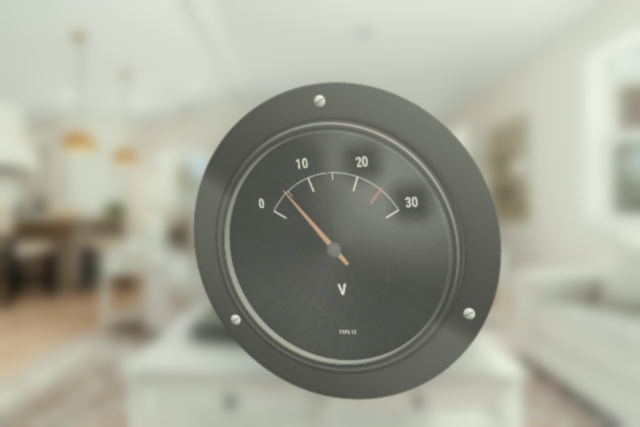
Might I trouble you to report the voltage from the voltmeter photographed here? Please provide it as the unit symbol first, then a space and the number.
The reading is V 5
